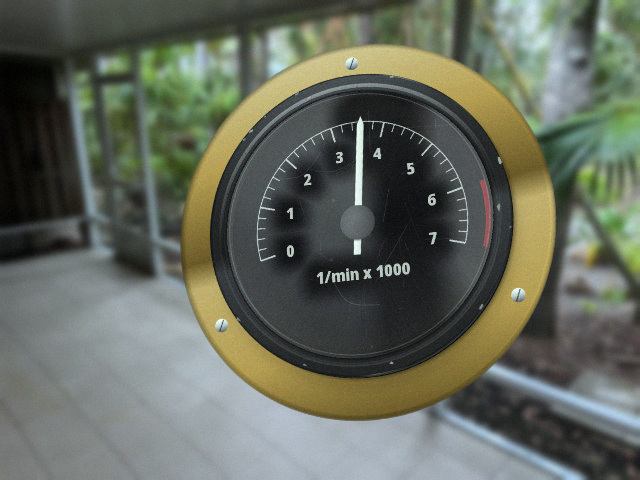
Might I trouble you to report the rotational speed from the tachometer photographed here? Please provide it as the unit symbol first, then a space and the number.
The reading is rpm 3600
